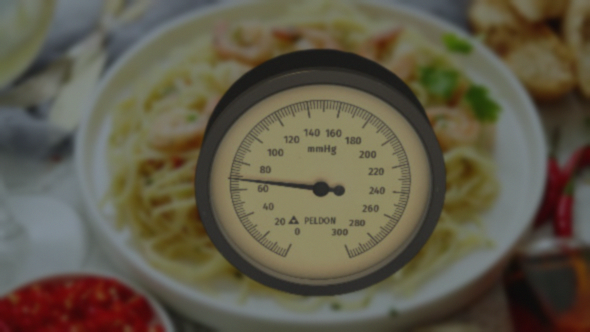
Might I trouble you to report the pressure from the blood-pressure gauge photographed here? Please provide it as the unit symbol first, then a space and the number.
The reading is mmHg 70
